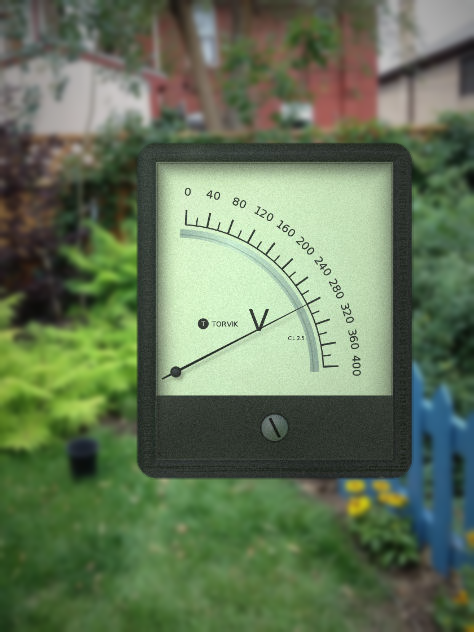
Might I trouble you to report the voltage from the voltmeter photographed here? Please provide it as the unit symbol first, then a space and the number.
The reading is V 280
